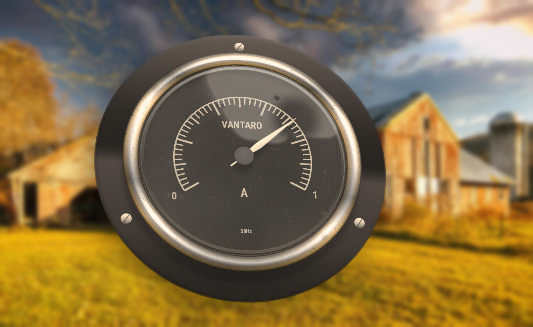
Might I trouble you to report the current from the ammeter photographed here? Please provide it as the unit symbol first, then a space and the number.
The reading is A 0.72
